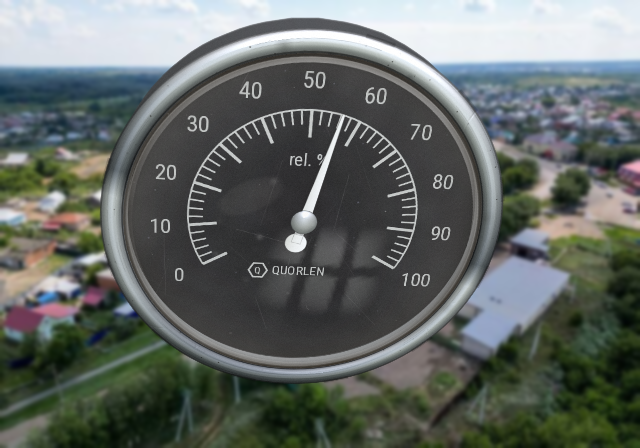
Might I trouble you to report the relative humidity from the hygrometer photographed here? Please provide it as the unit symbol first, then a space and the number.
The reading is % 56
